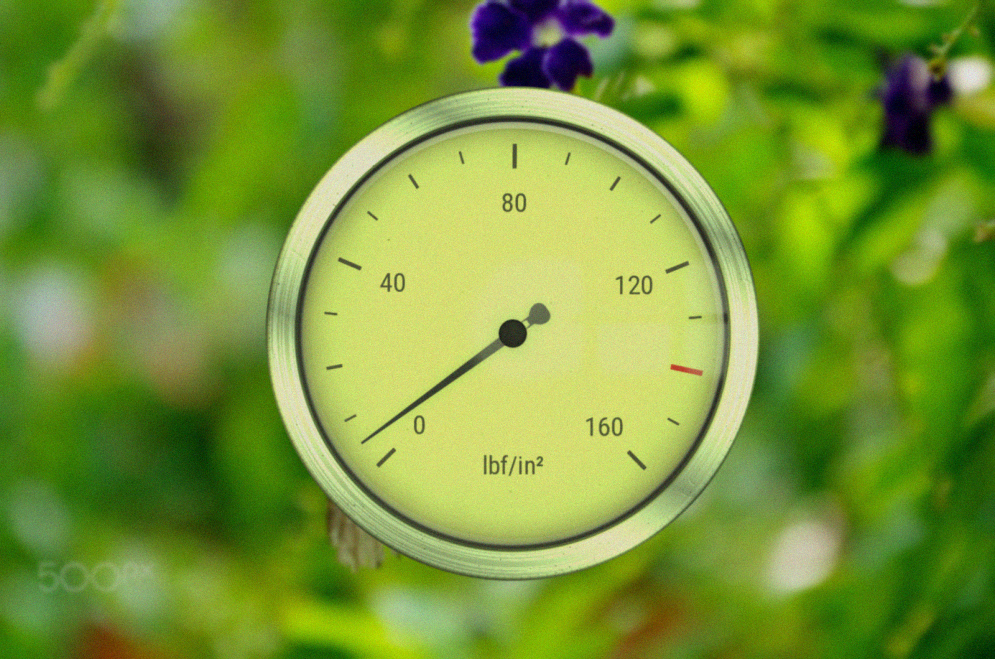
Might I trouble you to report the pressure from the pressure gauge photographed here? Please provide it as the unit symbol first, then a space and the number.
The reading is psi 5
